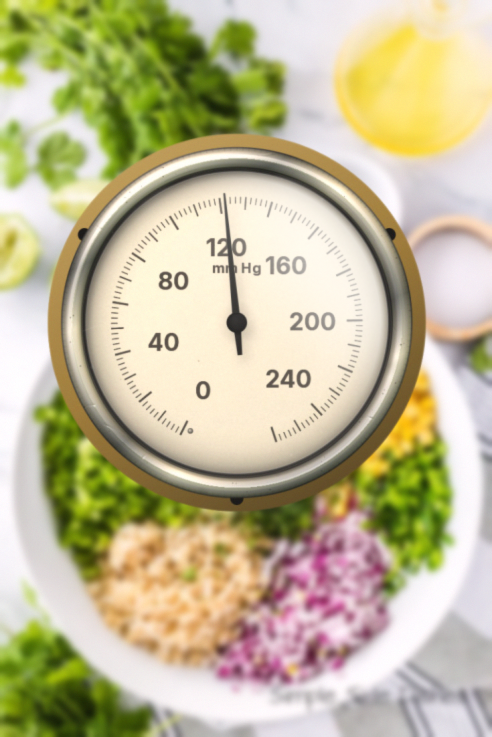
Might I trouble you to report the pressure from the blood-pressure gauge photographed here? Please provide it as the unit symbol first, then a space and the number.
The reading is mmHg 122
